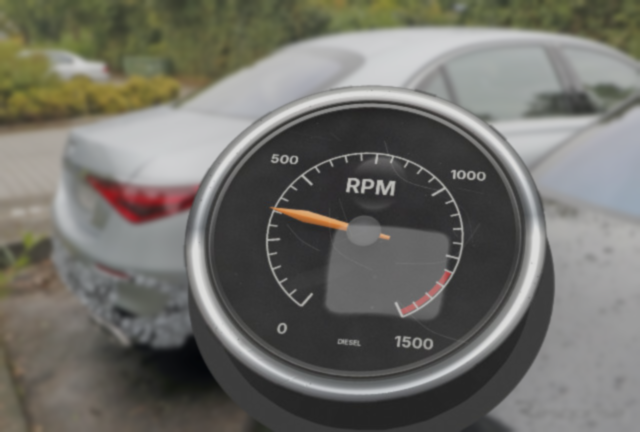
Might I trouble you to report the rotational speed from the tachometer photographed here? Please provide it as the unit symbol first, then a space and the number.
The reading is rpm 350
